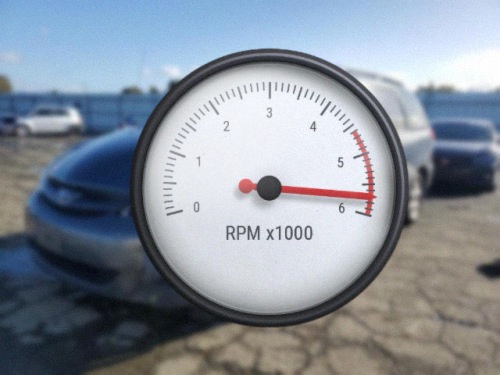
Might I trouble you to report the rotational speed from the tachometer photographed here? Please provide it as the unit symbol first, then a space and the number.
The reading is rpm 5700
